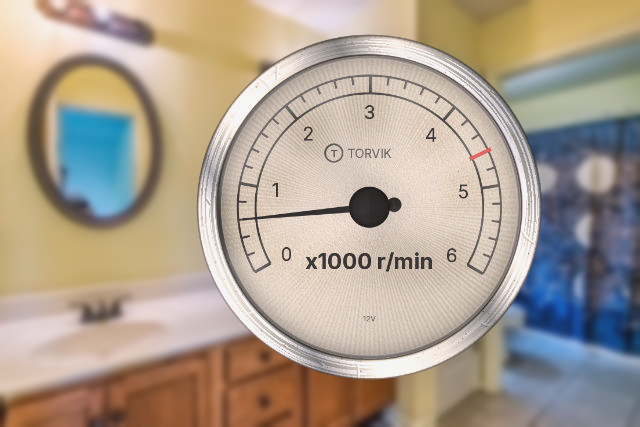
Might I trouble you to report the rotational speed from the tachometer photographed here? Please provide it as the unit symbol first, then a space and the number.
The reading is rpm 600
